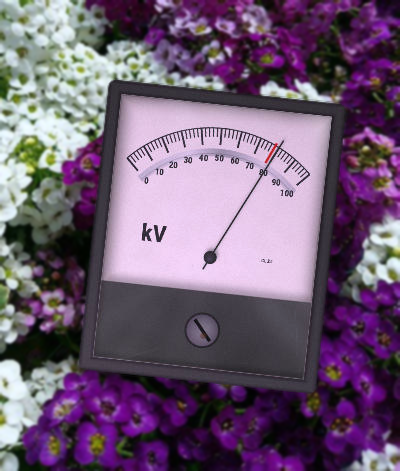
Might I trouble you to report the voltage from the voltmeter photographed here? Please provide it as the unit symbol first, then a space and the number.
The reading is kV 80
